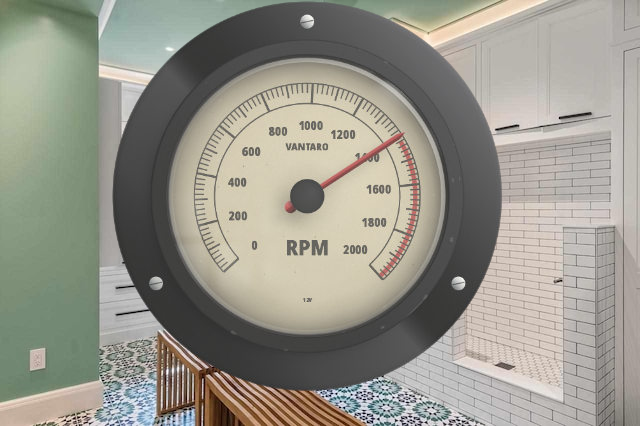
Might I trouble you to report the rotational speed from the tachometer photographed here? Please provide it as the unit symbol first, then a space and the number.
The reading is rpm 1400
